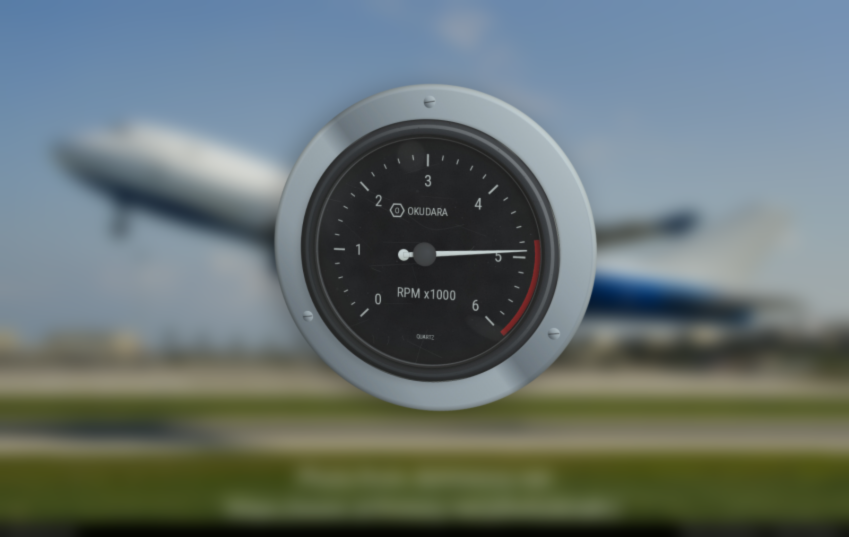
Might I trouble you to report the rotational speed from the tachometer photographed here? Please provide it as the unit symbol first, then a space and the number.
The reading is rpm 4900
